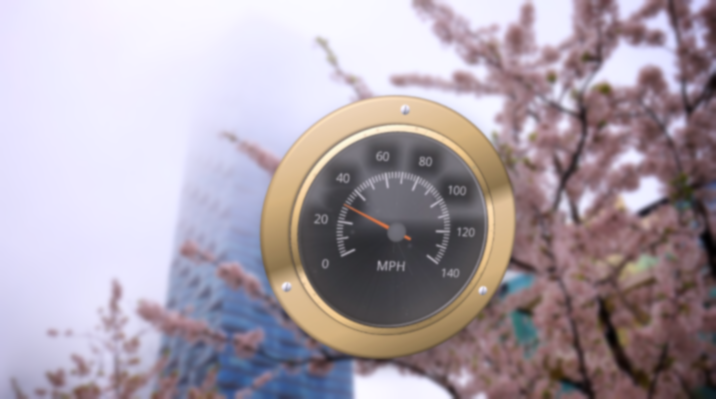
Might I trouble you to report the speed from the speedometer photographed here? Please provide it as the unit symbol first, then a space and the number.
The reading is mph 30
